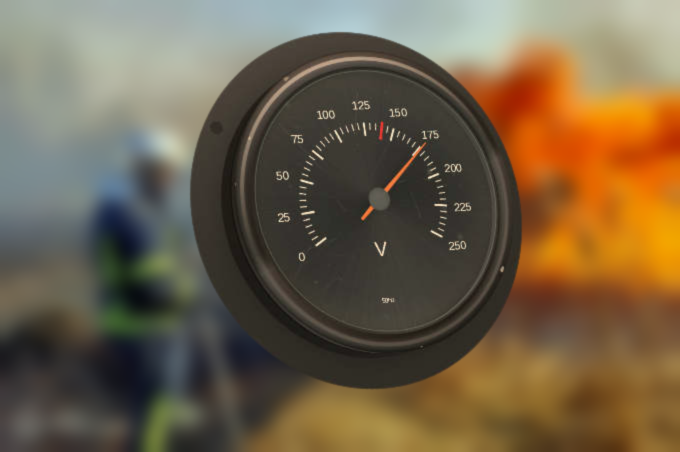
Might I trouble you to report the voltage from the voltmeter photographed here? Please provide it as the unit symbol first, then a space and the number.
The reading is V 175
